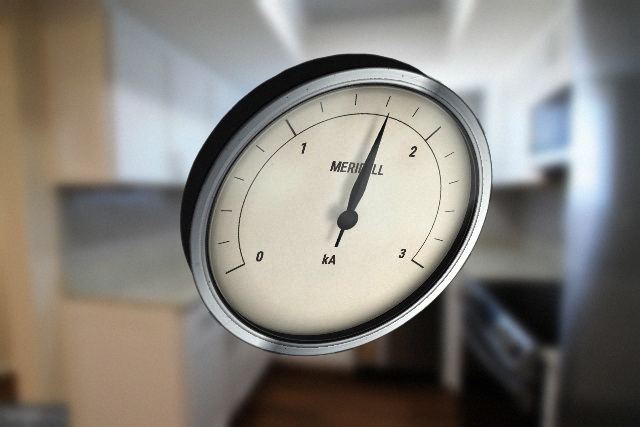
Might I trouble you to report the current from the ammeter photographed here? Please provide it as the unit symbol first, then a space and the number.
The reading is kA 1.6
